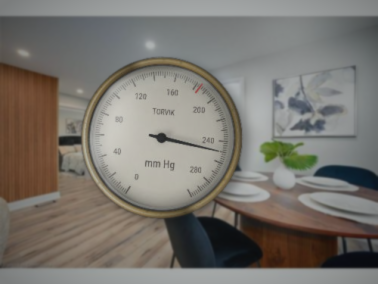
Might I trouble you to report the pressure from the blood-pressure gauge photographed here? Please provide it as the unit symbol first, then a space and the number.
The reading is mmHg 250
